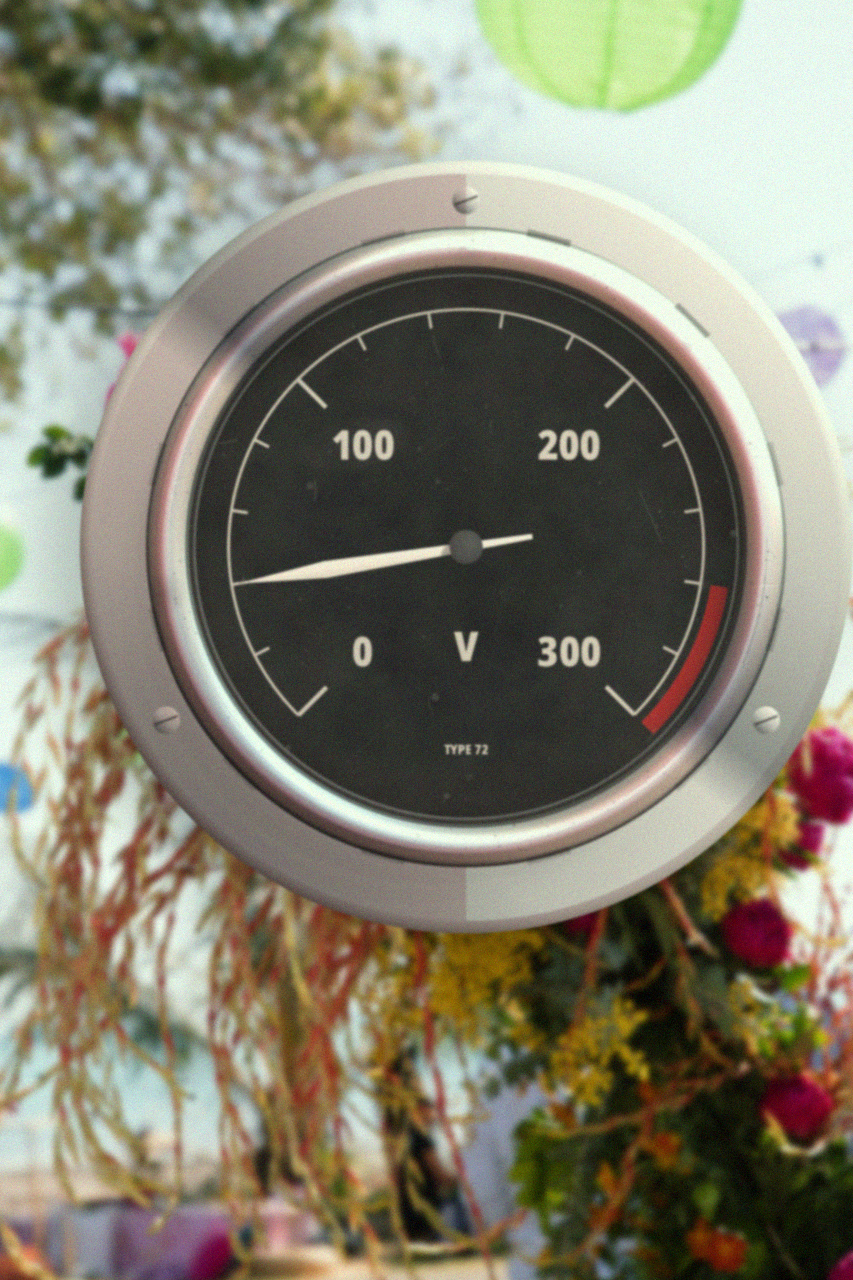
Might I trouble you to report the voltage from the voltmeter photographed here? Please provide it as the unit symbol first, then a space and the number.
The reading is V 40
